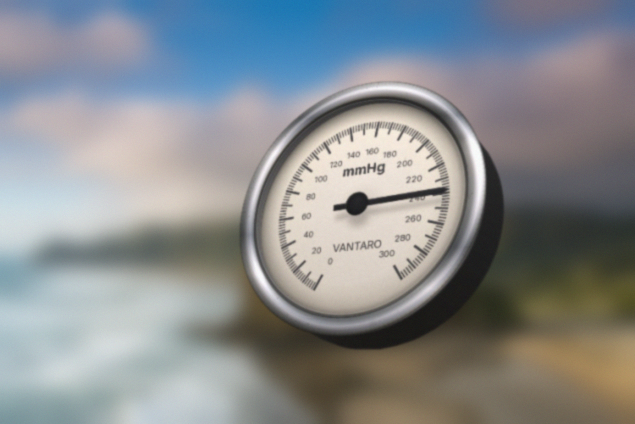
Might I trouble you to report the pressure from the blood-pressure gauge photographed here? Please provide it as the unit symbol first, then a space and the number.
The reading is mmHg 240
